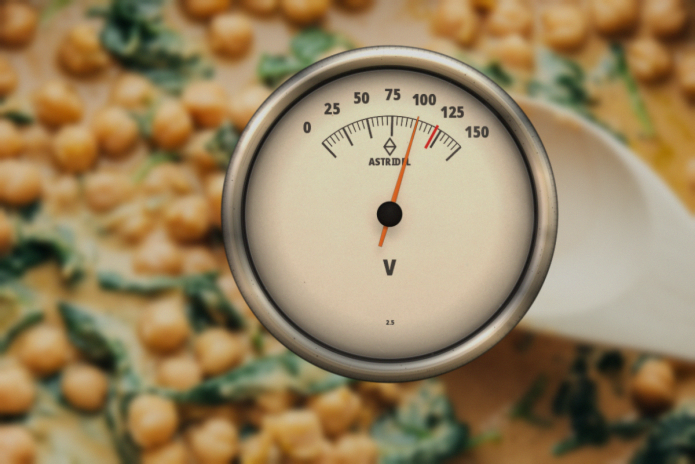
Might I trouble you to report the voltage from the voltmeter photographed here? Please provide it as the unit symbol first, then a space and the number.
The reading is V 100
